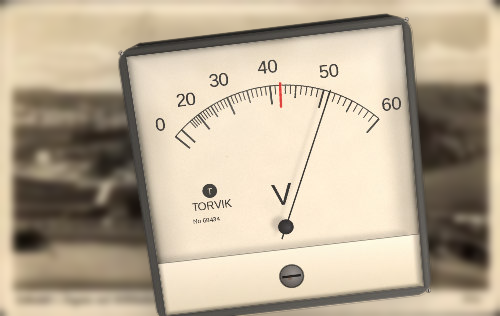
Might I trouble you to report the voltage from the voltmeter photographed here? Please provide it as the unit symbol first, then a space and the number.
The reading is V 51
